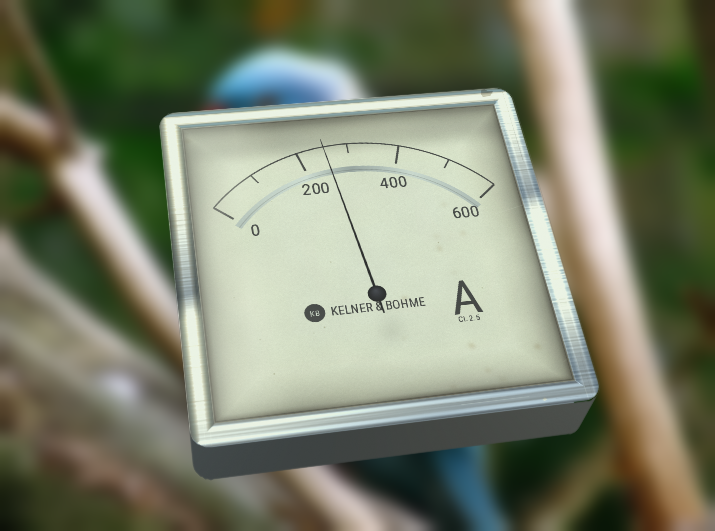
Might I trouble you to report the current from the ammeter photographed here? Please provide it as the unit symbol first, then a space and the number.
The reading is A 250
